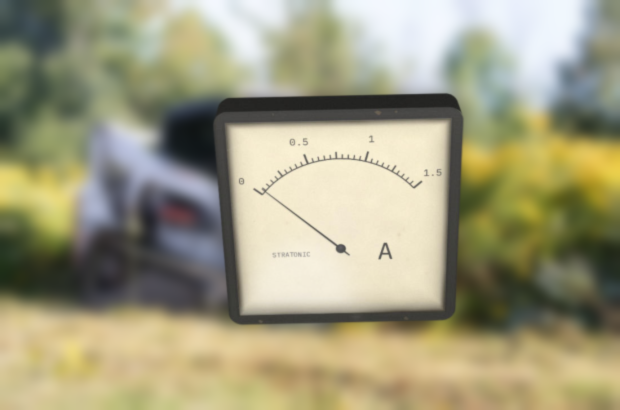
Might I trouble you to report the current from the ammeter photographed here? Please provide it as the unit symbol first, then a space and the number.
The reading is A 0.05
